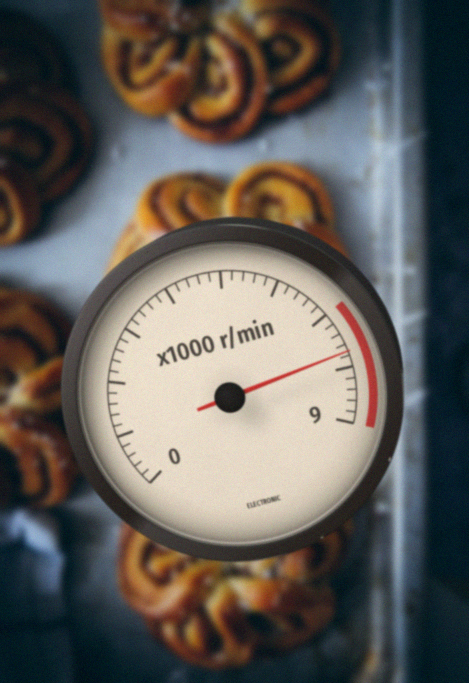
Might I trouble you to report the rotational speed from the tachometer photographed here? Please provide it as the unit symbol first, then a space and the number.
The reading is rpm 7700
